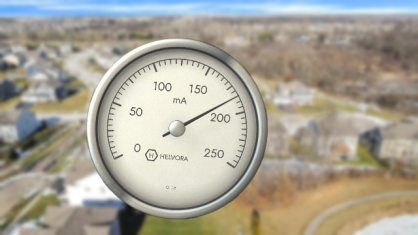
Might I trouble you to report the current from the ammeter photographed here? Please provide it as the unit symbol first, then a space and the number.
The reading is mA 185
